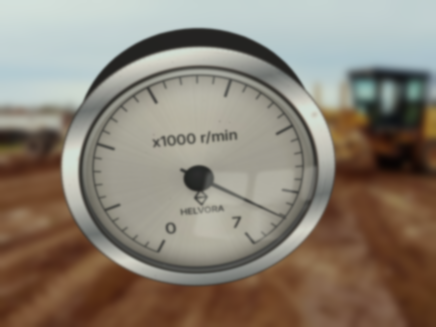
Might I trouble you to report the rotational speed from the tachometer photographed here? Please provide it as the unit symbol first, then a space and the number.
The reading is rpm 6400
